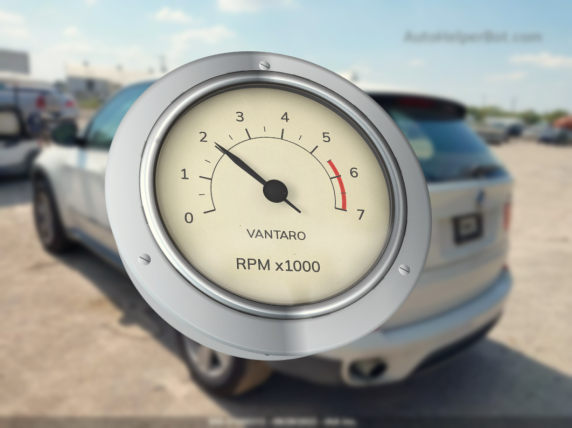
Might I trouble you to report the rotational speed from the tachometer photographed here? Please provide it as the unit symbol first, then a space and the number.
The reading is rpm 2000
